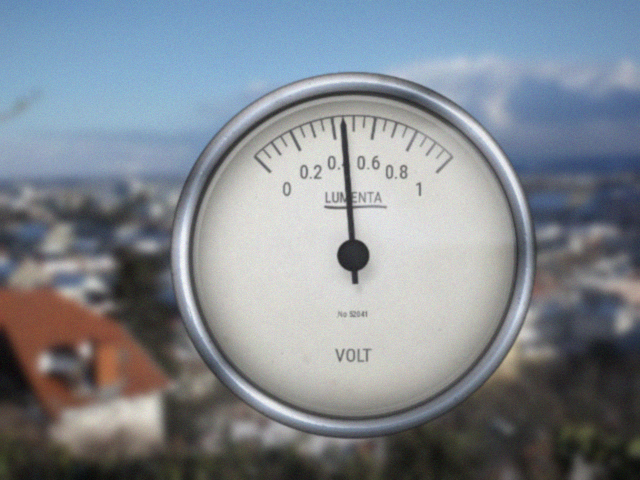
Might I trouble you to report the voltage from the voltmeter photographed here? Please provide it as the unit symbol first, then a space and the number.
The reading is V 0.45
